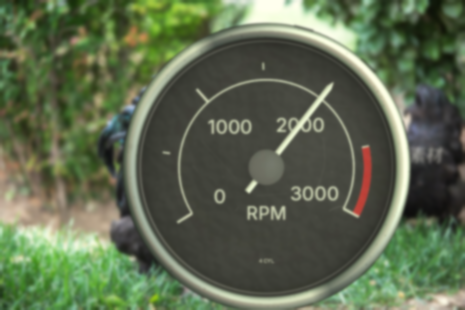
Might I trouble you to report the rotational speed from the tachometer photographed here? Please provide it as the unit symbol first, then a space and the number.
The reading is rpm 2000
